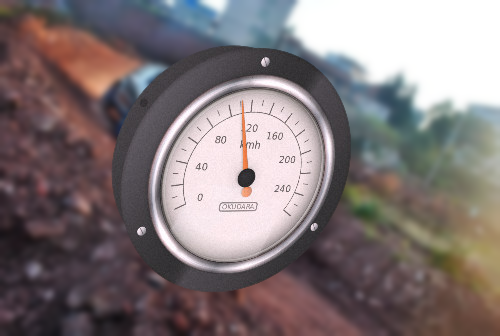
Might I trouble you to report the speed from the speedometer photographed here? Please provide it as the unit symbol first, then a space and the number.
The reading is km/h 110
